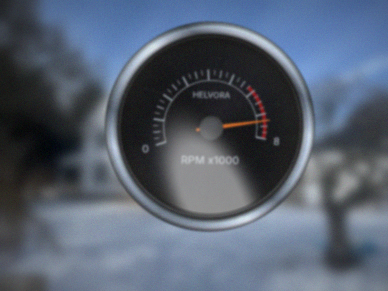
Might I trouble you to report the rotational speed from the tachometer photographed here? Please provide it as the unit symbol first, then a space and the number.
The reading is rpm 7250
